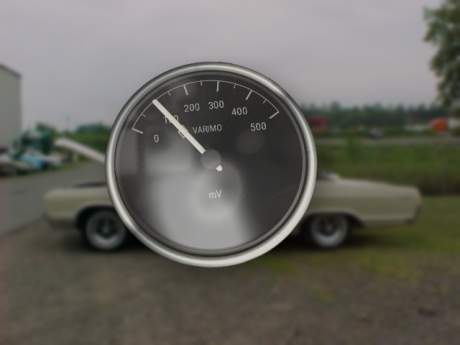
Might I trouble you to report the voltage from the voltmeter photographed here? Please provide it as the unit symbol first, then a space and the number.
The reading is mV 100
